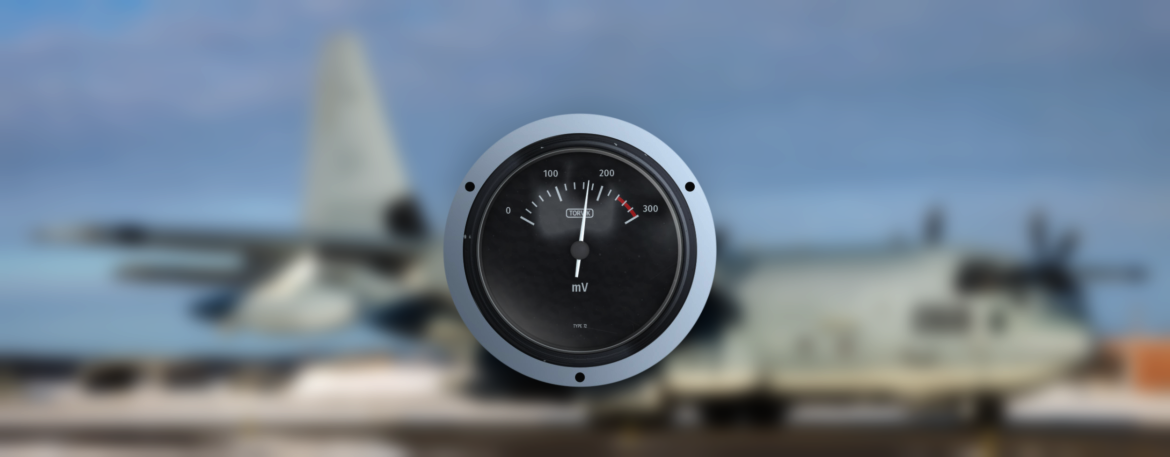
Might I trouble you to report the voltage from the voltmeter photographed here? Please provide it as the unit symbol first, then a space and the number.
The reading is mV 170
